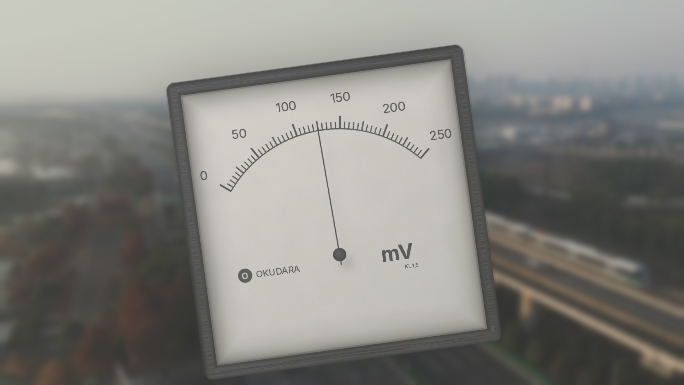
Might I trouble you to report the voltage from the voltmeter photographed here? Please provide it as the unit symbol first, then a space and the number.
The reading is mV 125
